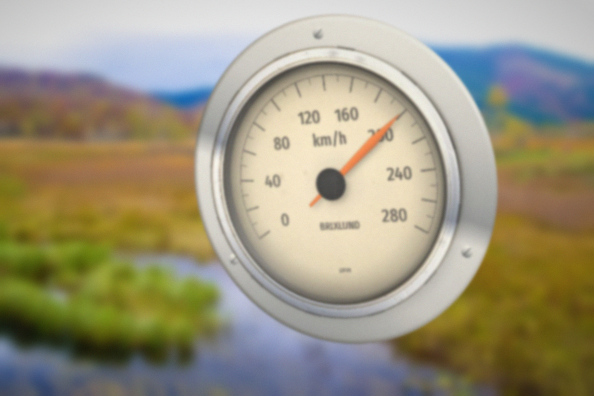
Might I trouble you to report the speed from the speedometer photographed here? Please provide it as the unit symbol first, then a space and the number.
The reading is km/h 200
